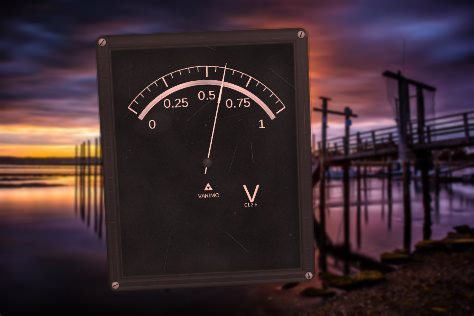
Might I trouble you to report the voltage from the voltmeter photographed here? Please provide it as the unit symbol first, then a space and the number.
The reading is V 0.6
